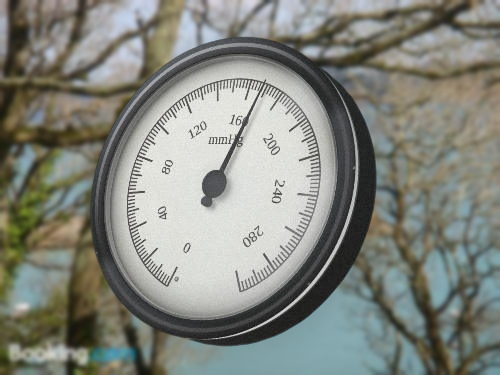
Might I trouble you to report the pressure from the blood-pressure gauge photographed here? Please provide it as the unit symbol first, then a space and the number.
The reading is mmHg 170
